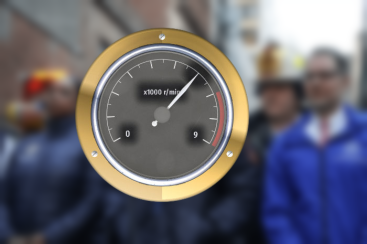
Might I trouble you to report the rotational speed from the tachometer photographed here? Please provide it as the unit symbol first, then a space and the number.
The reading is rpm 6000
